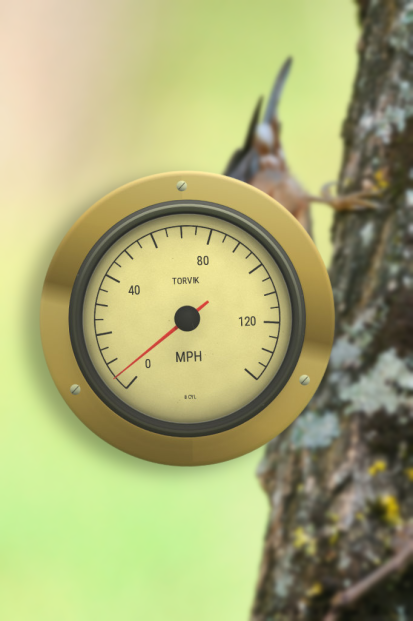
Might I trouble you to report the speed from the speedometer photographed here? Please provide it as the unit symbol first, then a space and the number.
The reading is mph 5
